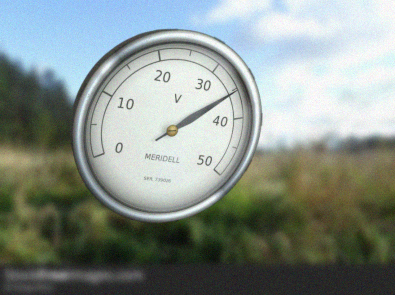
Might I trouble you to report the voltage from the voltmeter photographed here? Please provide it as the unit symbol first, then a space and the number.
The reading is V 35
